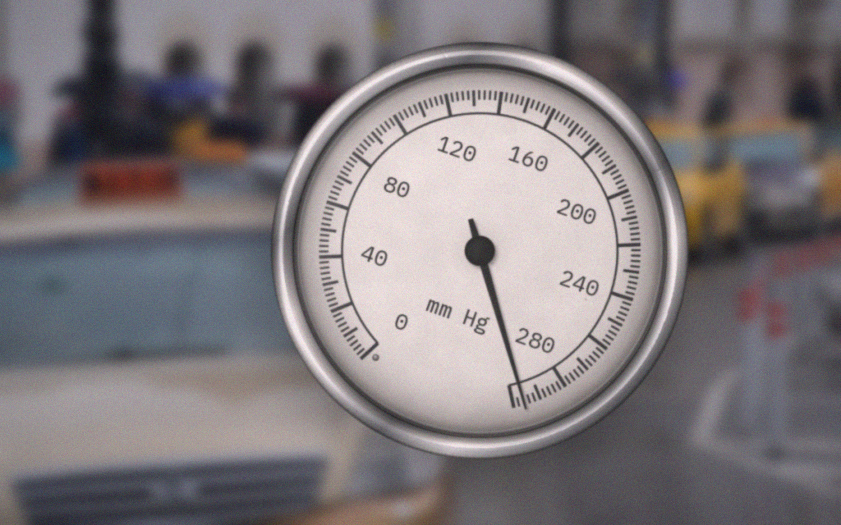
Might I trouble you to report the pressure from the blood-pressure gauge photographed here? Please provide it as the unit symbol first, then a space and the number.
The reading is mmHg 296
